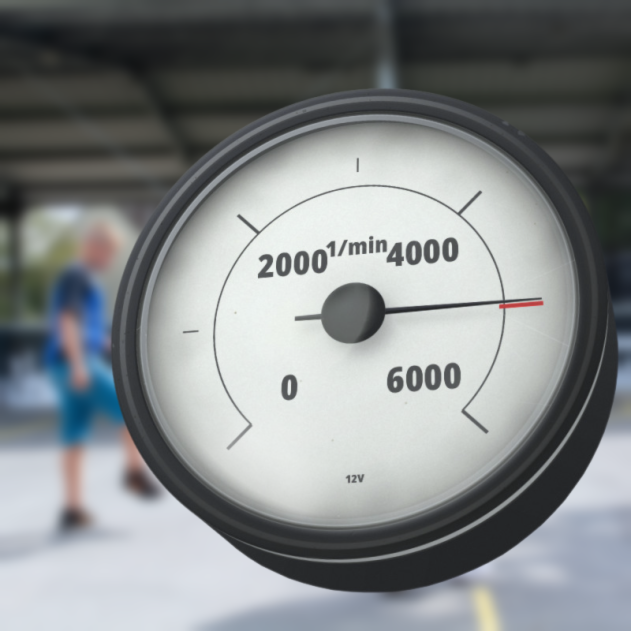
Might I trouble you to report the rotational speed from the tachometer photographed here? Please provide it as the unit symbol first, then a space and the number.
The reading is rpm 5000
